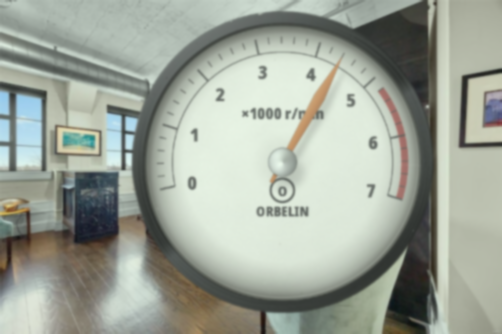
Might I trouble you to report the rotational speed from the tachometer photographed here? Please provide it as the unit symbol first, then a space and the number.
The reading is rpm 4400
